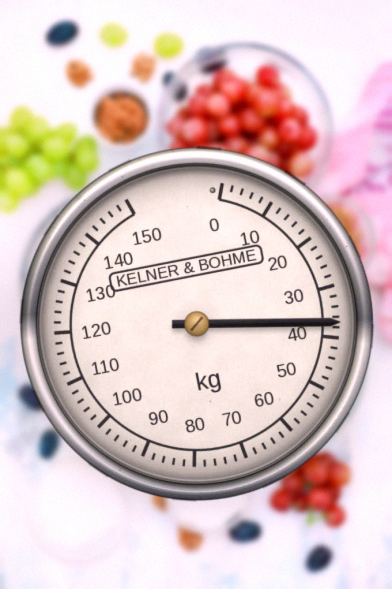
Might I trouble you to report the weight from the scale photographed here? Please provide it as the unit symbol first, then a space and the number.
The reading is kg 37
